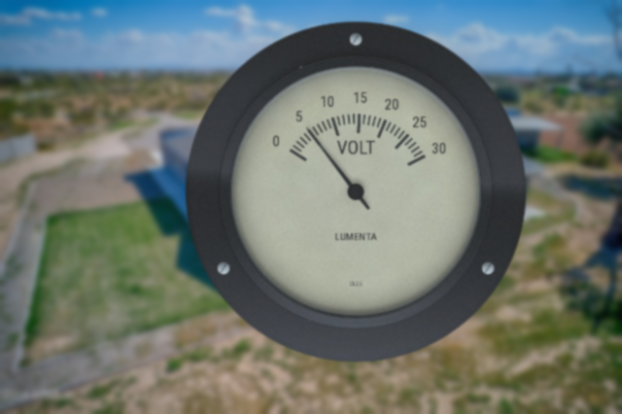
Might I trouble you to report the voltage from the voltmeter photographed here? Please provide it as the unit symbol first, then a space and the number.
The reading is V 5
